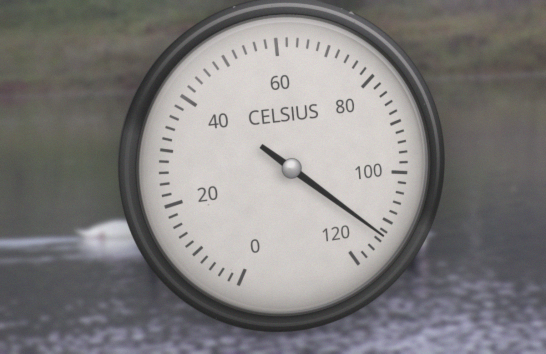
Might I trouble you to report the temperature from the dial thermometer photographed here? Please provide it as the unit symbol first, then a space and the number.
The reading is °C 113
